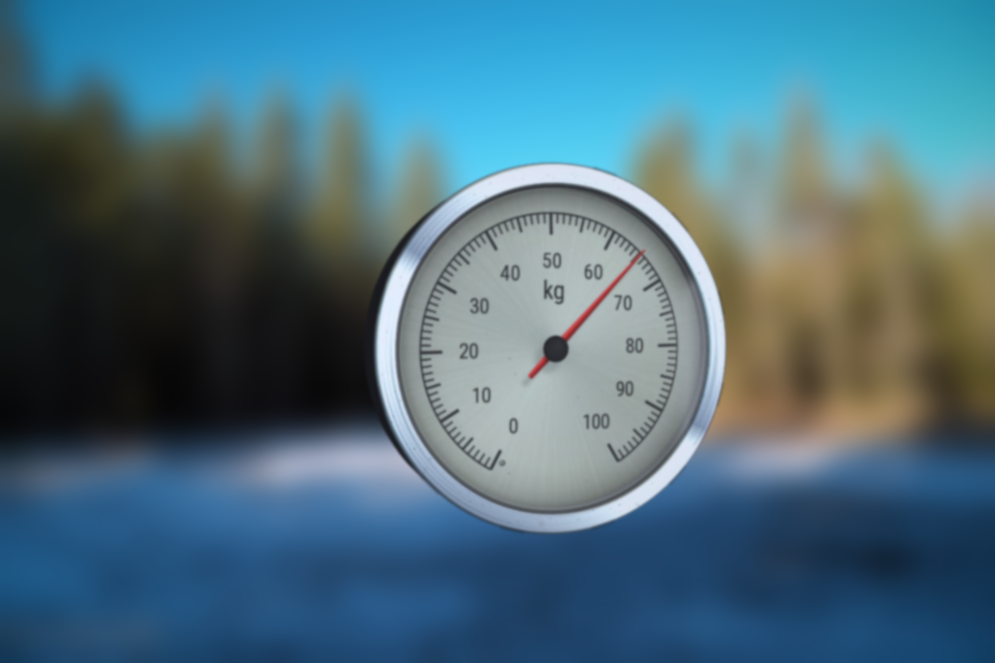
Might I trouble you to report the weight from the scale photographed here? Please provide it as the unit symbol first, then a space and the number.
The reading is kg 65
